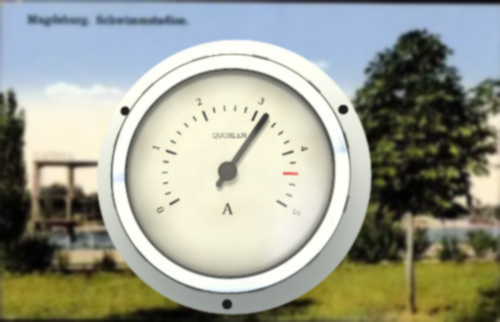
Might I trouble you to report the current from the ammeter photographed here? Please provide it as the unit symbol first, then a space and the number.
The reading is A 3.2
